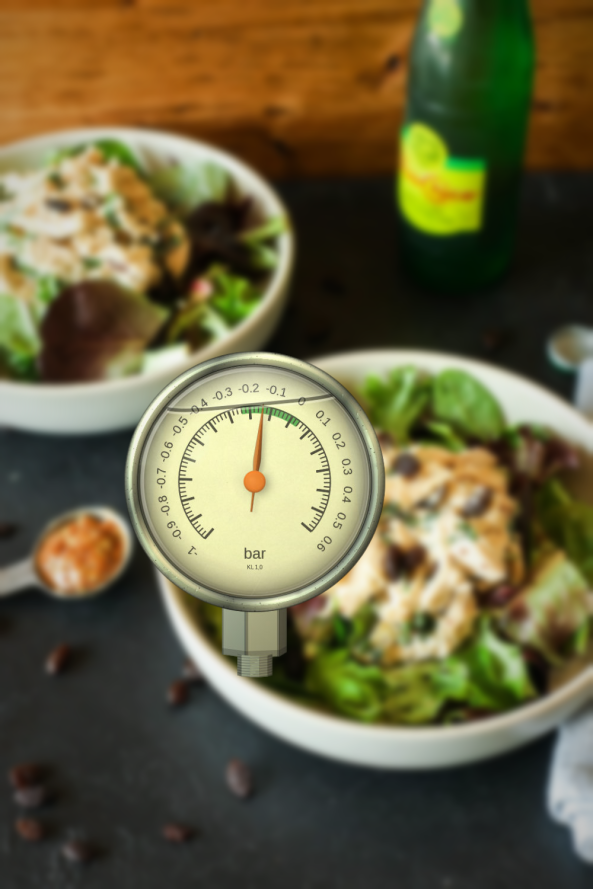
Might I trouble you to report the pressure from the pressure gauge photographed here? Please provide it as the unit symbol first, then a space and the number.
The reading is bar -0.14
